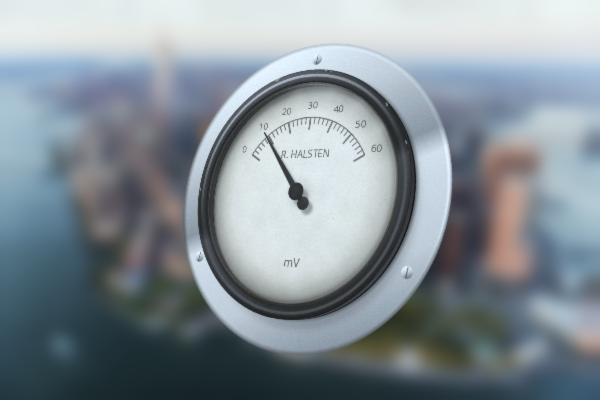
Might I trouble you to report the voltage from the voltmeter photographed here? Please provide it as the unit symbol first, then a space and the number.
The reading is mV 10
